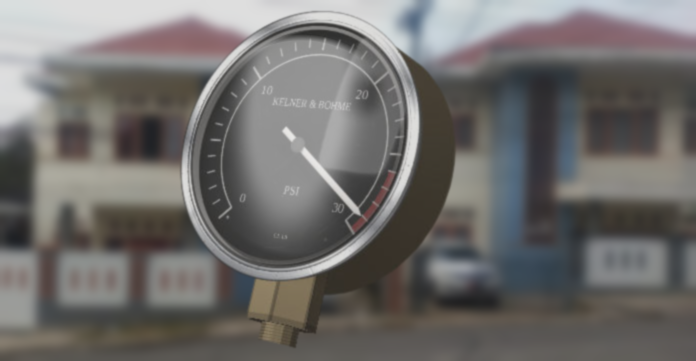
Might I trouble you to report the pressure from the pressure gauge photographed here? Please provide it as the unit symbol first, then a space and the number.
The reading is psi 29
